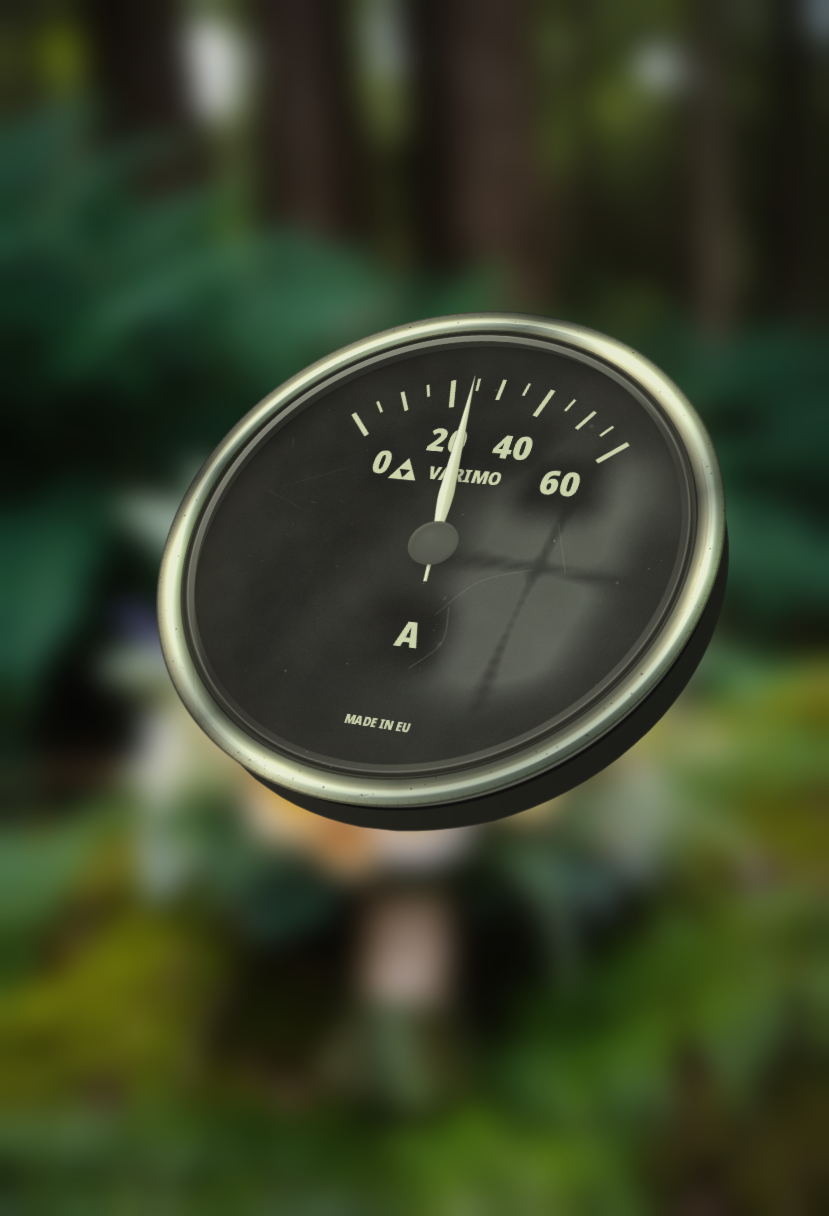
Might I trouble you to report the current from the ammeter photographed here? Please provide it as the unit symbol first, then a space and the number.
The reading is A 25
